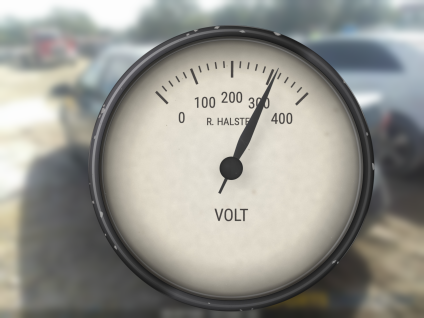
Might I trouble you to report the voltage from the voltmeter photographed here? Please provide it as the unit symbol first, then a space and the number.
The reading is V 310
